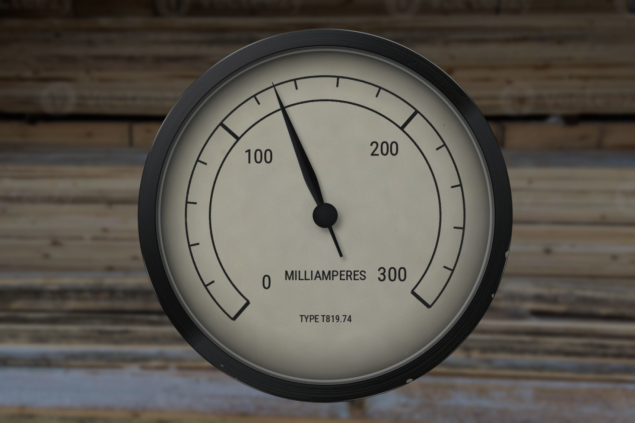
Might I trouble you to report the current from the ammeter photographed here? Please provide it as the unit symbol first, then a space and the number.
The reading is mA 130
